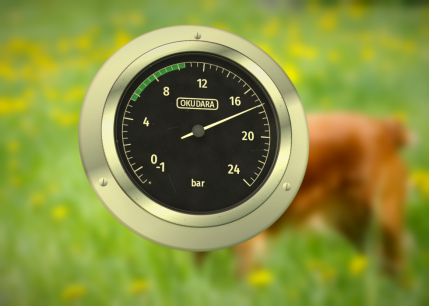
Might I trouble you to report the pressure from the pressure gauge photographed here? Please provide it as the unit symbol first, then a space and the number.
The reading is bar 17.5
